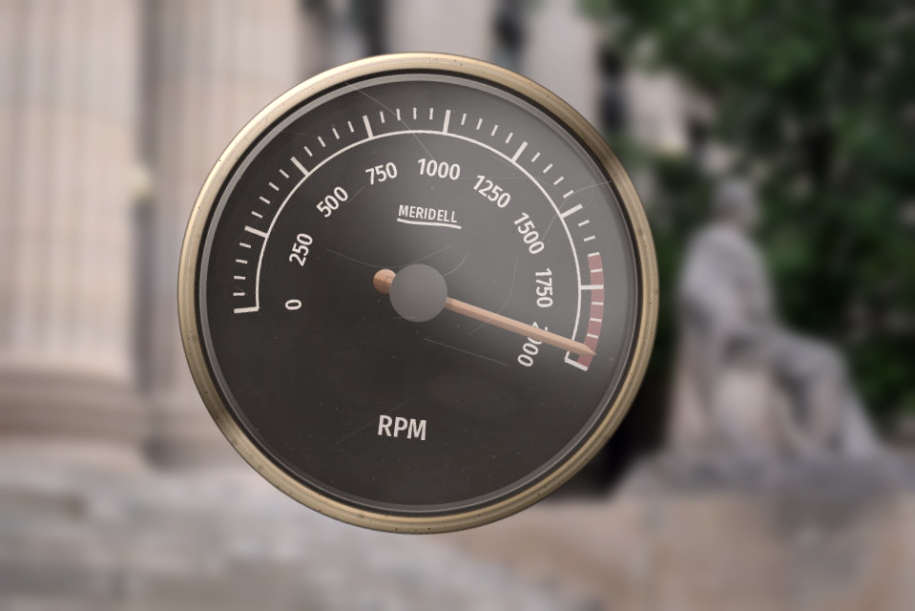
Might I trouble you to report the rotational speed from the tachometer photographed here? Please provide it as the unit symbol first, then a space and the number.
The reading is rpm 1950
